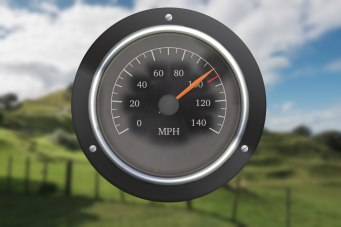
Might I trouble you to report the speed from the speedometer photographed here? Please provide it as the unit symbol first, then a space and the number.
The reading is mph 100
